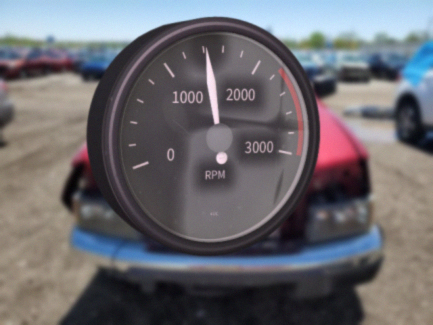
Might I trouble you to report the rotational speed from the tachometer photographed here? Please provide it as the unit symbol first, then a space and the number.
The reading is rpm 1400
